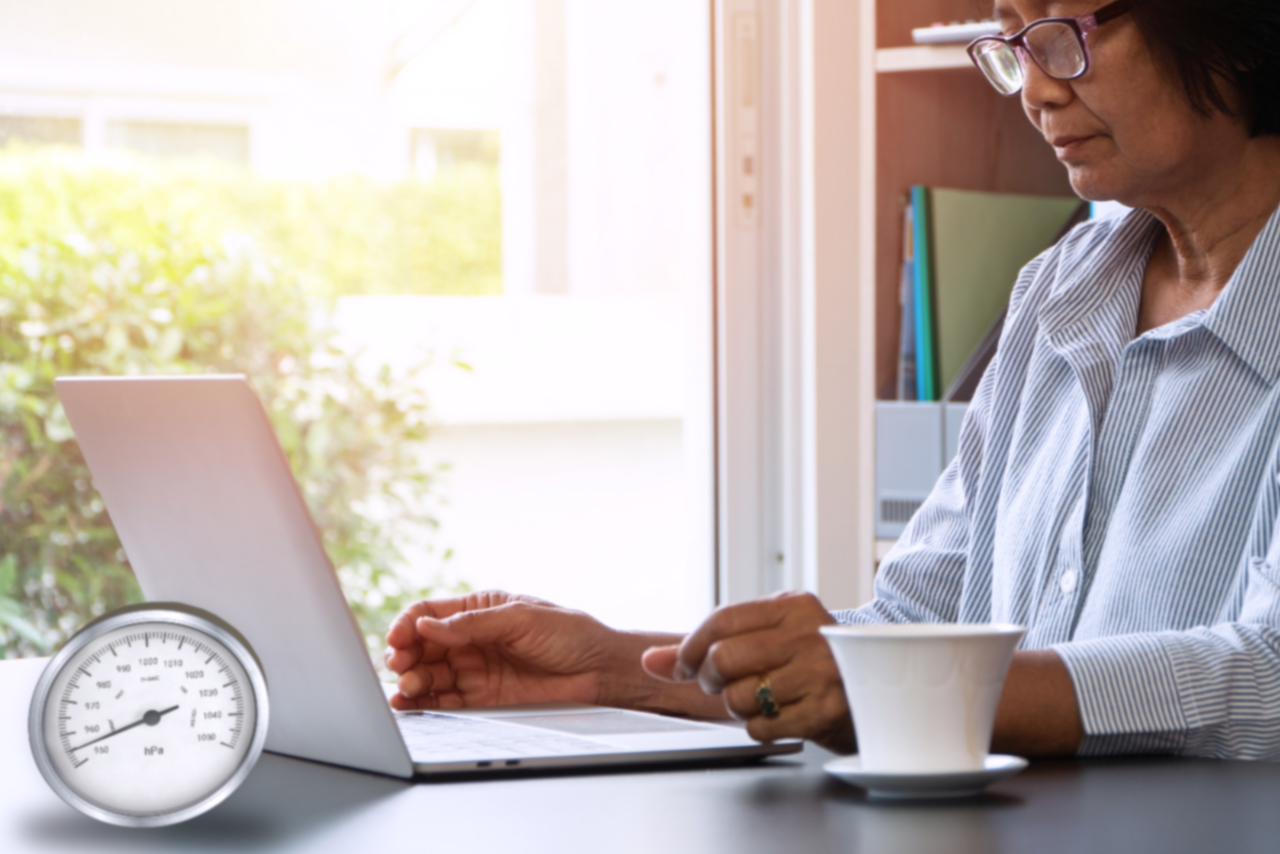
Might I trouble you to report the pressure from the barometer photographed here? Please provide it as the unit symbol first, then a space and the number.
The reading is hPa 955
